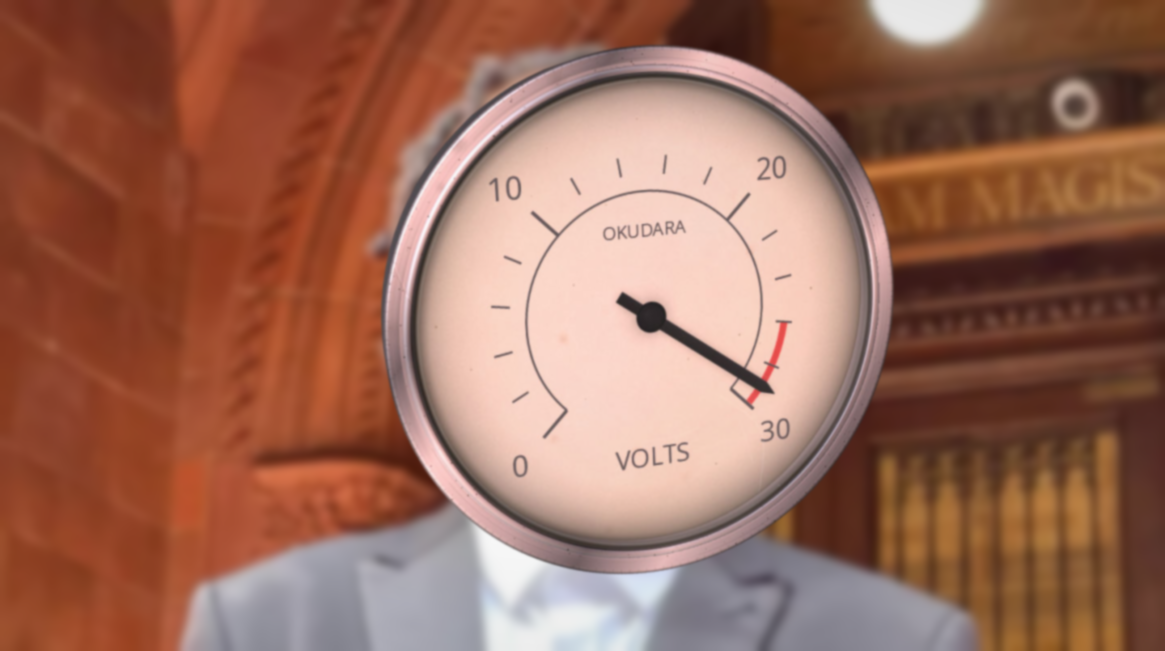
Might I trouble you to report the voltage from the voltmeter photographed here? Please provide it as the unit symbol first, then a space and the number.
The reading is V 29
